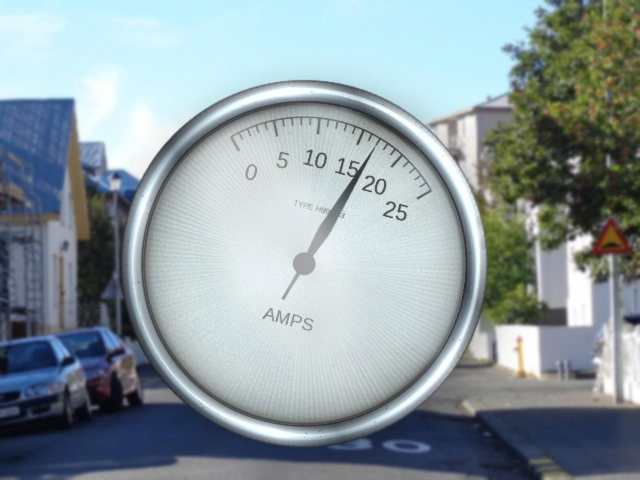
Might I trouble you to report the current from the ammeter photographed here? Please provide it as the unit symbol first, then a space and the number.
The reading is A 17
